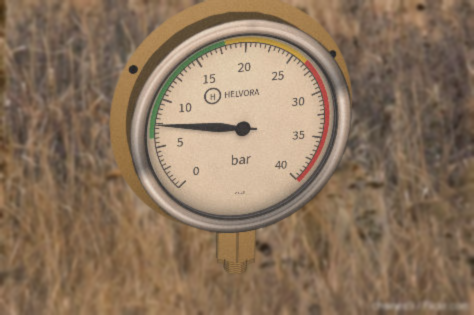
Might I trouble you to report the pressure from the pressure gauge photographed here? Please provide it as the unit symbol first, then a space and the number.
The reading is bar 7.5
